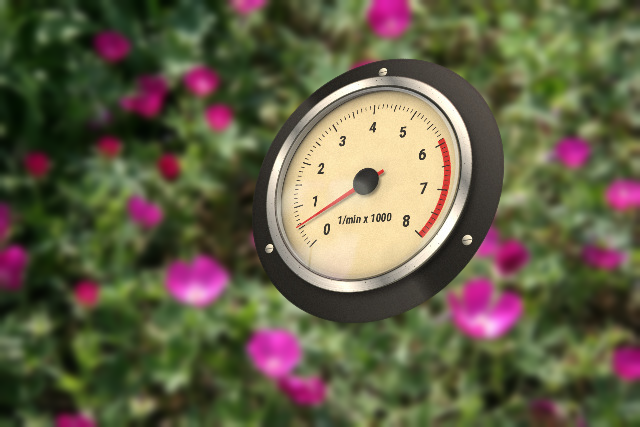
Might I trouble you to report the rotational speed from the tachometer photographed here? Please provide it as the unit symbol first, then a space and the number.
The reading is rpm 500
